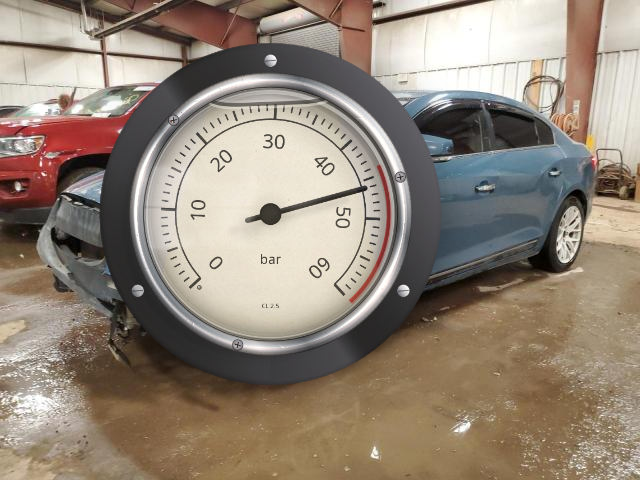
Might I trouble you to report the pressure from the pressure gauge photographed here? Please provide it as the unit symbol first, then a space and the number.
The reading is bar 46
